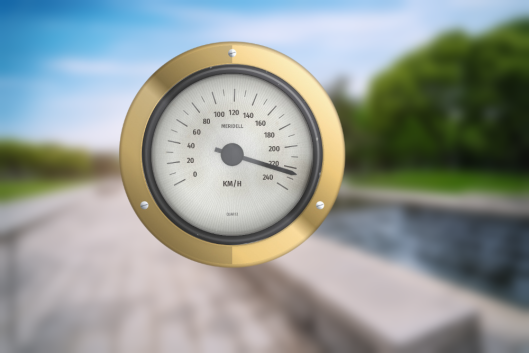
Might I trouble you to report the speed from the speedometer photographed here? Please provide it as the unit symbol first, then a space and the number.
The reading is km/h 225
